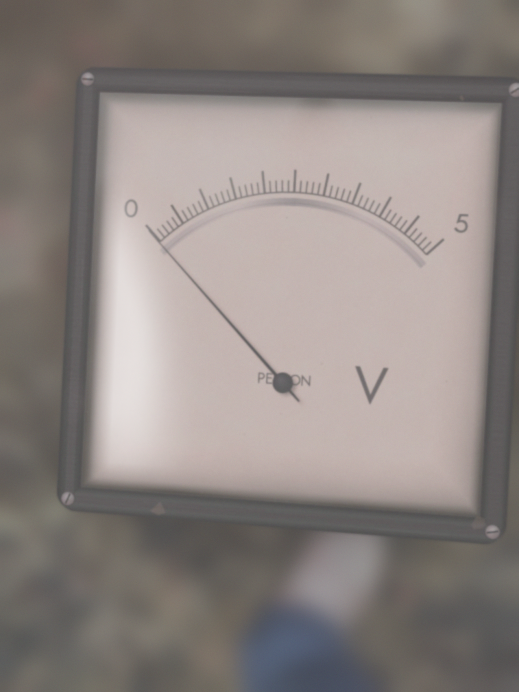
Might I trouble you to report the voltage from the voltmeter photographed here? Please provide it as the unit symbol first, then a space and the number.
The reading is V 0
